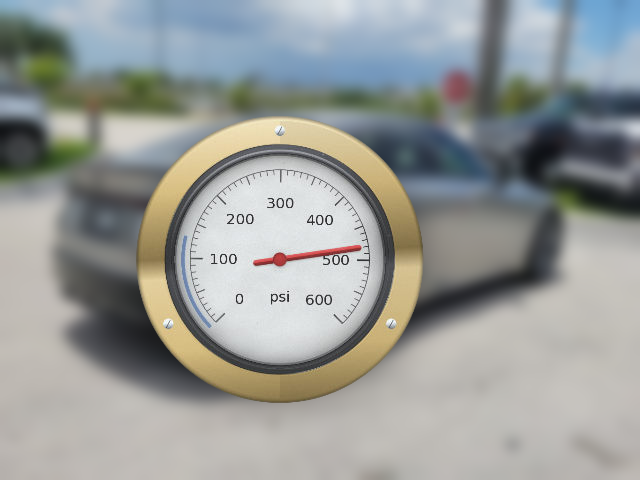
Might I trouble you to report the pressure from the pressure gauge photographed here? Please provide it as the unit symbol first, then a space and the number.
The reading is psi 480
